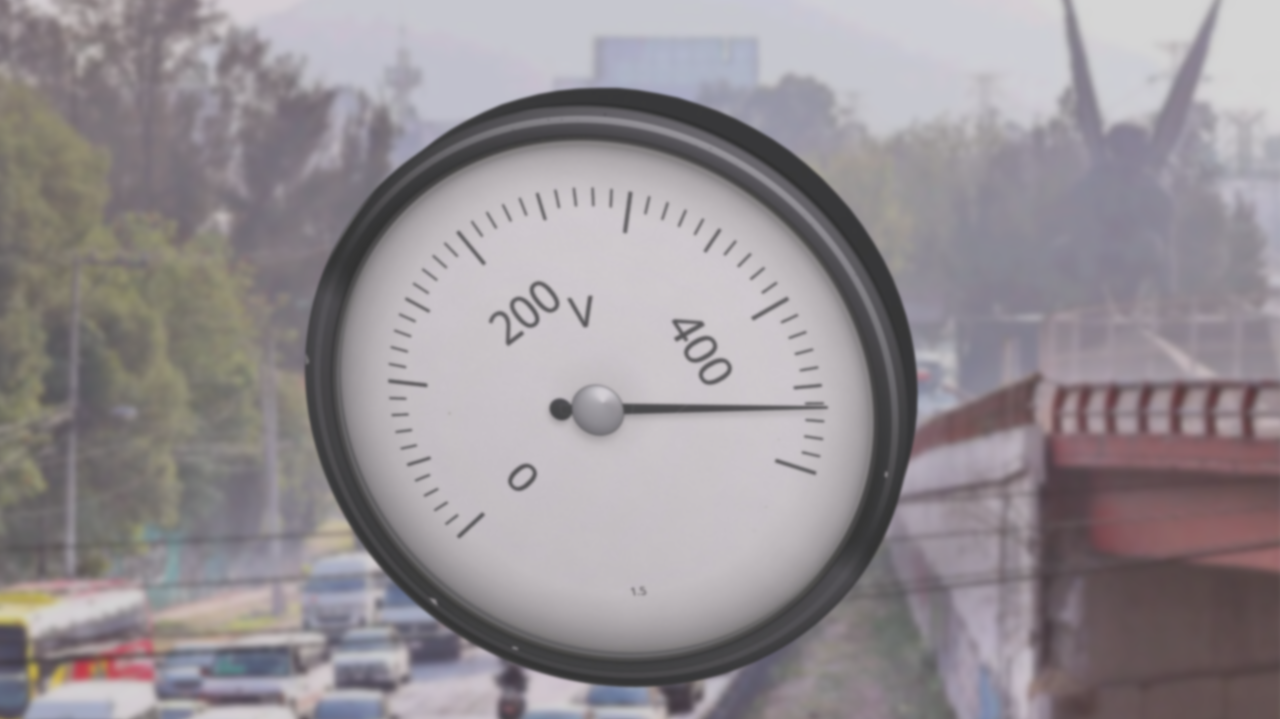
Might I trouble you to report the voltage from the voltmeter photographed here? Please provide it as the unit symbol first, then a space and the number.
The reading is V 460
